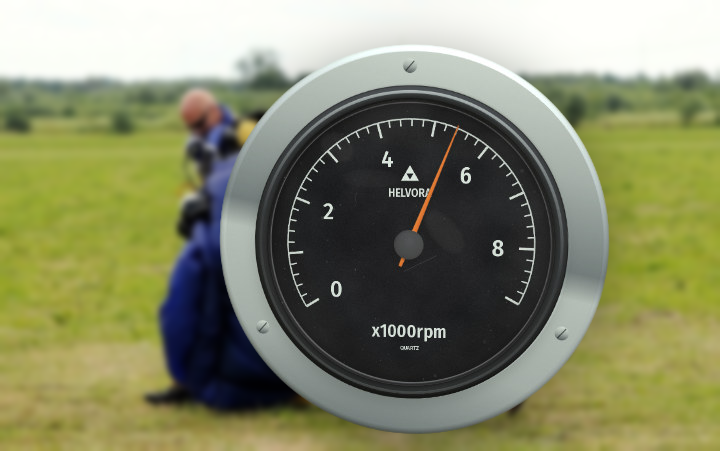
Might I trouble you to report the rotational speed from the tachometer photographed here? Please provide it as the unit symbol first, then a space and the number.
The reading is rpm 5400
